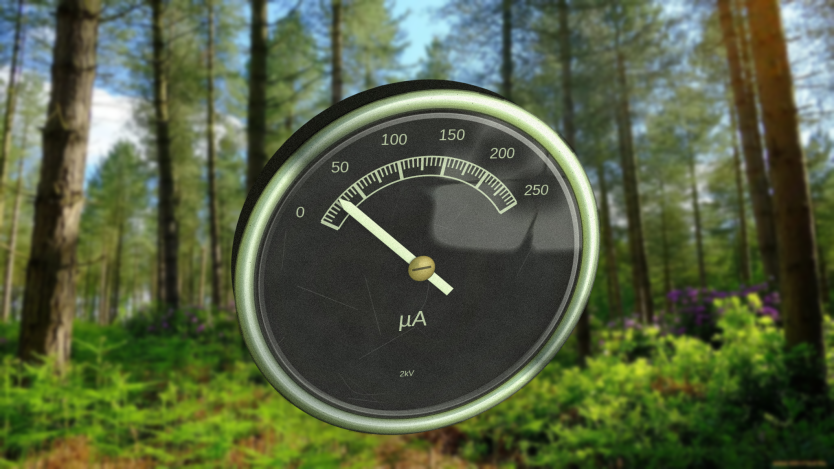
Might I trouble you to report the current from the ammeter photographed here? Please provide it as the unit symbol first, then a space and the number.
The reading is µA 30
